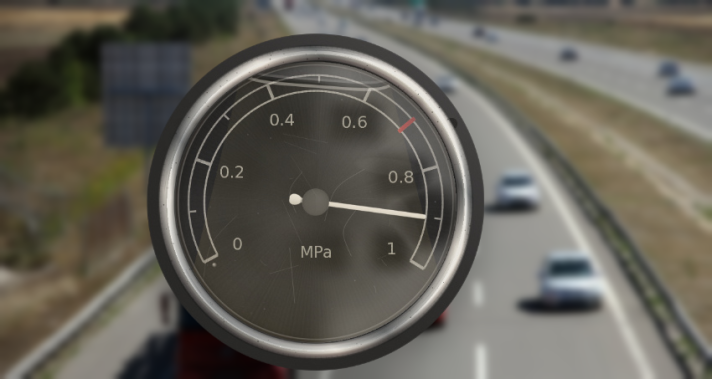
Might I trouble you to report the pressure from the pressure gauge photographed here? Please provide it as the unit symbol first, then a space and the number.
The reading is MPa 0.9
